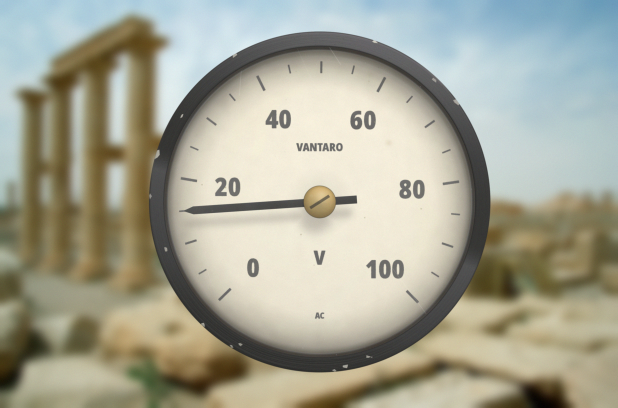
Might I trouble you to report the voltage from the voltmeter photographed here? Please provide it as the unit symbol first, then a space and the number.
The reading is V 15
